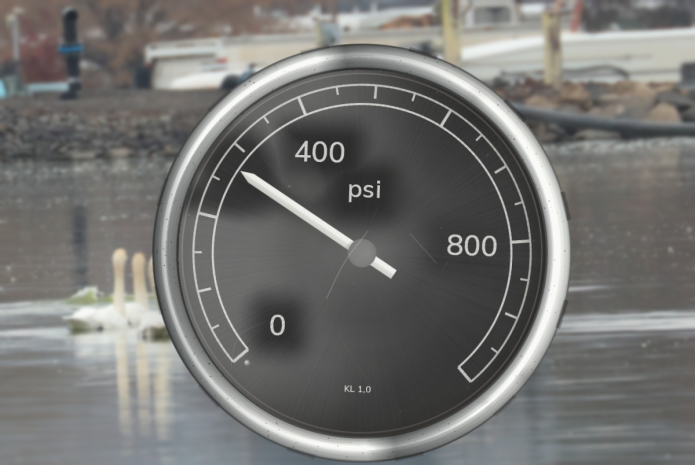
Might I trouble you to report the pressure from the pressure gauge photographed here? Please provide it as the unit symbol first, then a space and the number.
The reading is psi 275
